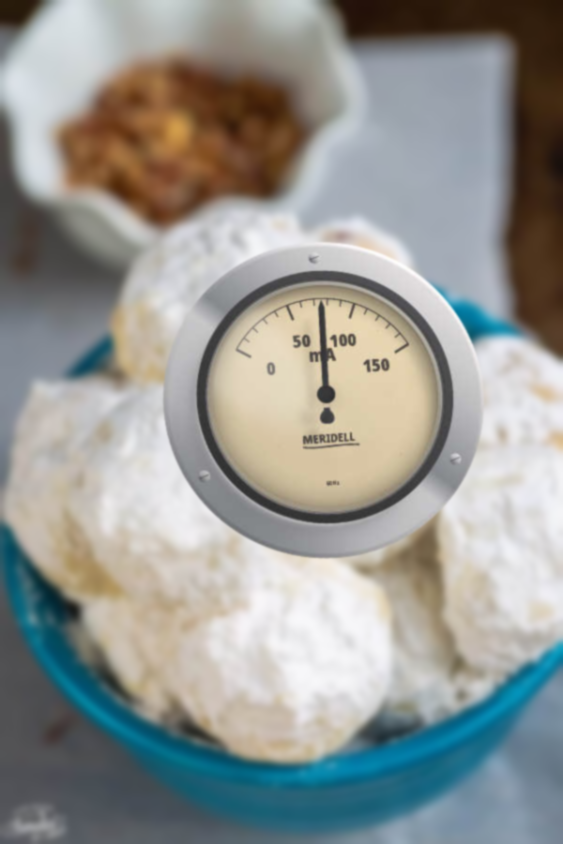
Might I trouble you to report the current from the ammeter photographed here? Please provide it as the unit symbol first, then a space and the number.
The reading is mA 75
